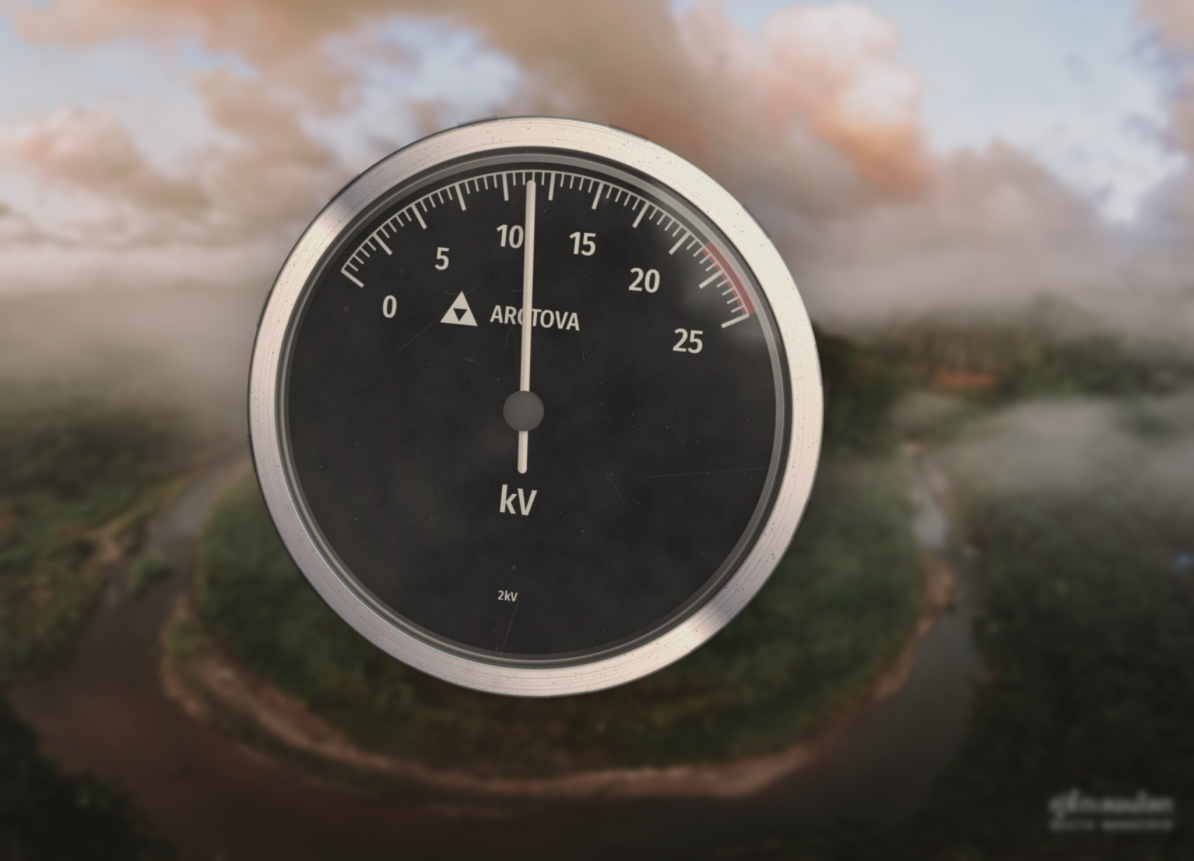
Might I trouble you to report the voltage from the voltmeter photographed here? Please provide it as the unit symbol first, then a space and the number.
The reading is kV 11.5
